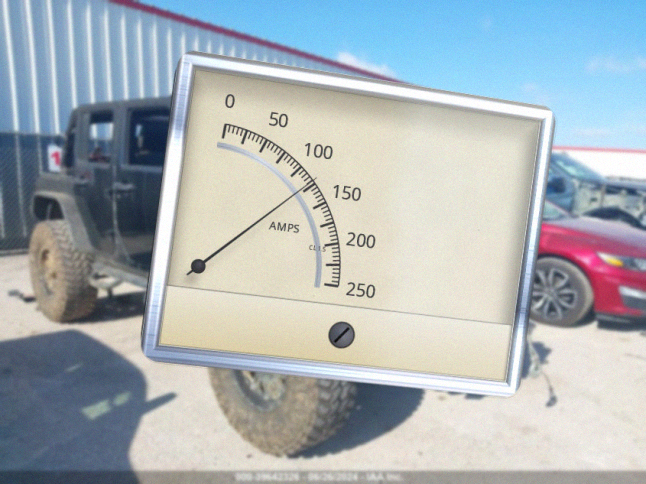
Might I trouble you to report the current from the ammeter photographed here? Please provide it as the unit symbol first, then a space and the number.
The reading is A 120
